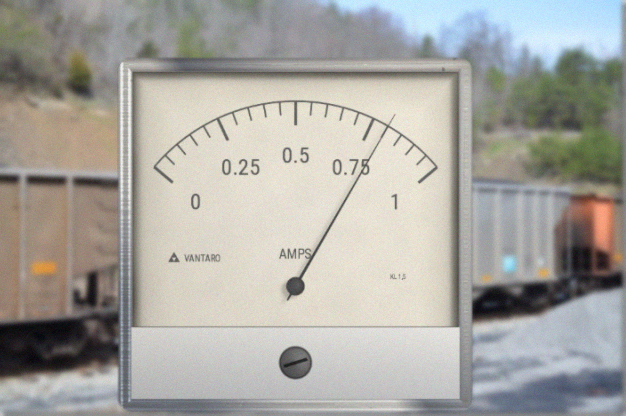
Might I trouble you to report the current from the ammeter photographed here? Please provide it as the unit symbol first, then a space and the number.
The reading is A 0.8
